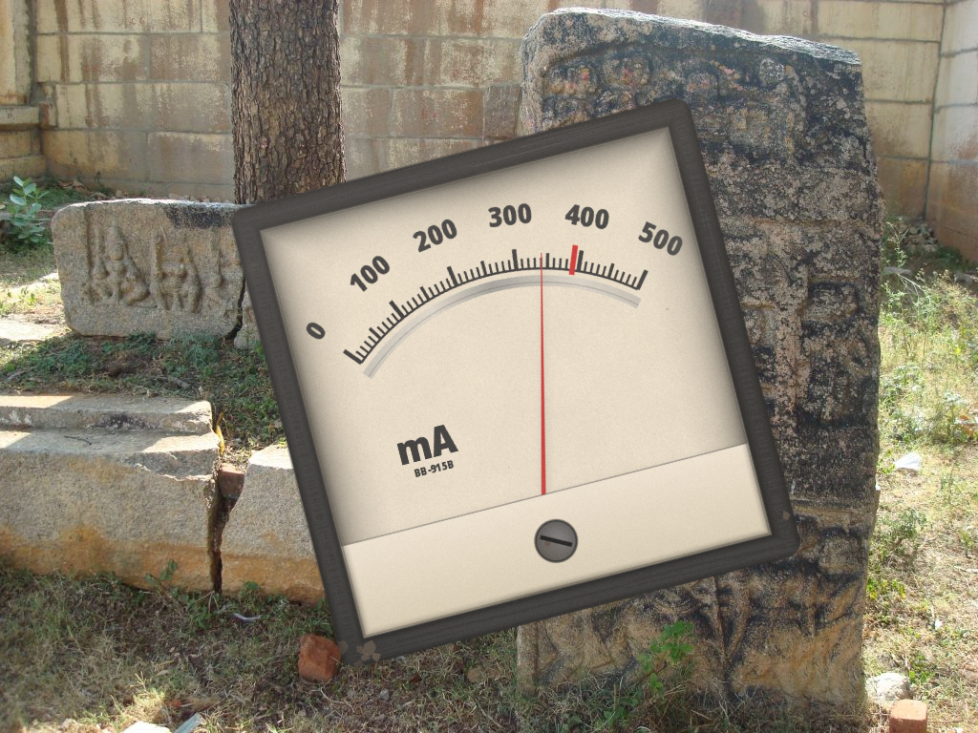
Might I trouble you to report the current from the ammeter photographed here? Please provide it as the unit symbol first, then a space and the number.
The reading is mA 340
